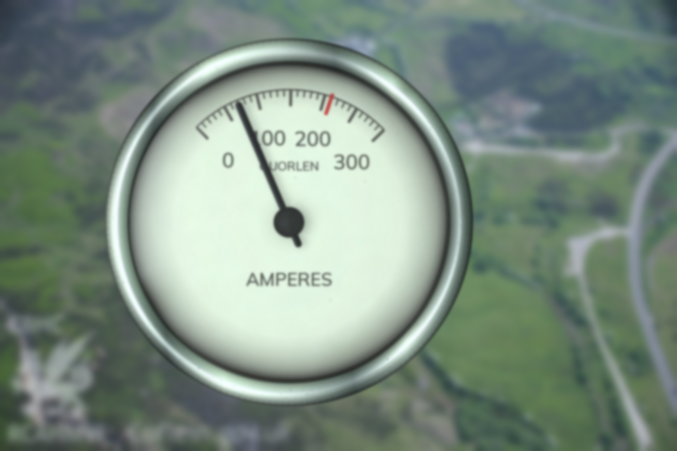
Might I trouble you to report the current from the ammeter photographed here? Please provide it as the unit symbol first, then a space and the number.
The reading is A 70
